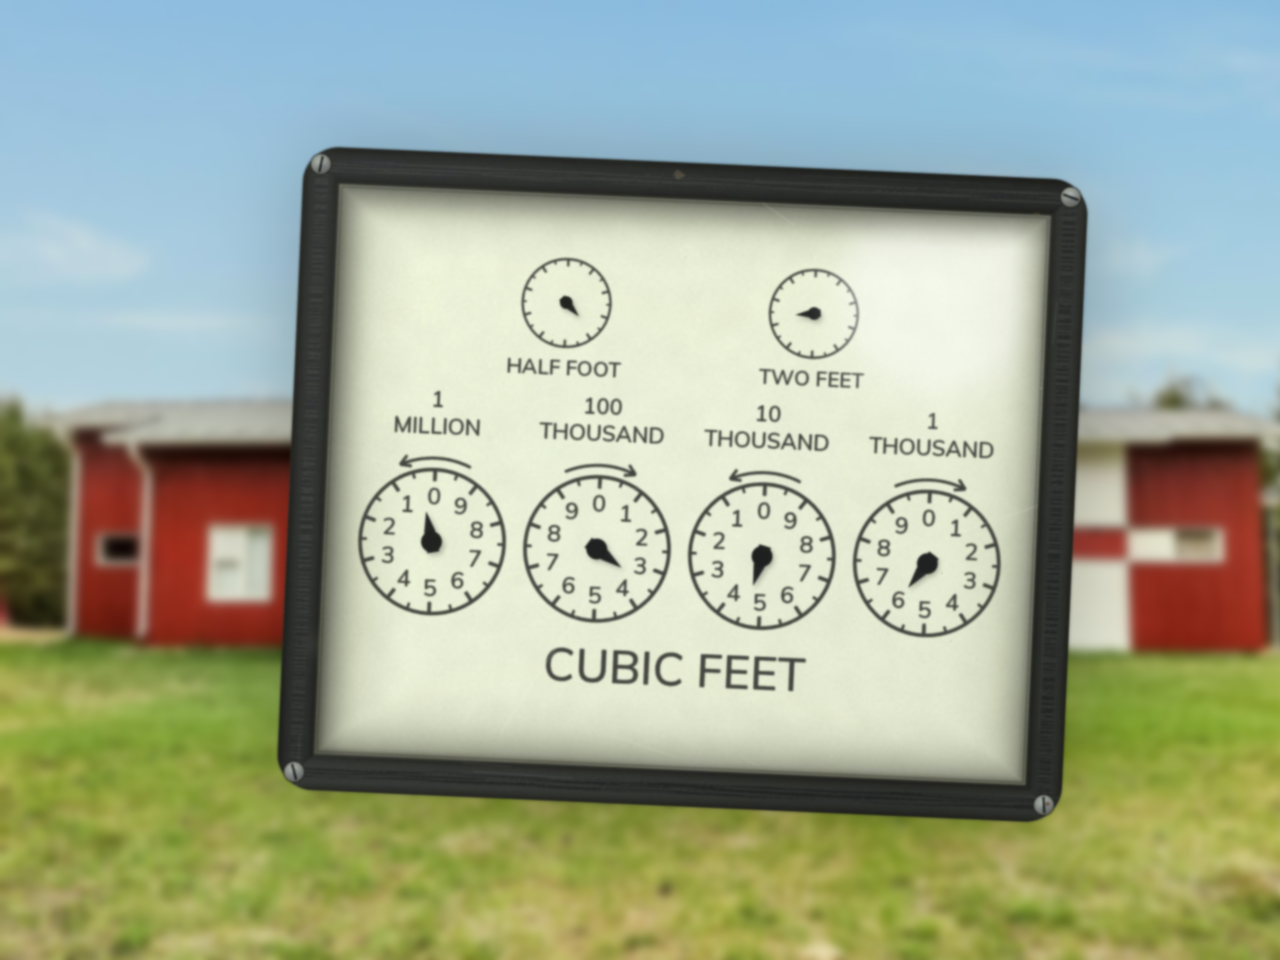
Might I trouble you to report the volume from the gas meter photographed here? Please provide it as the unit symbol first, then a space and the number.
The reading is ft³ 34600
